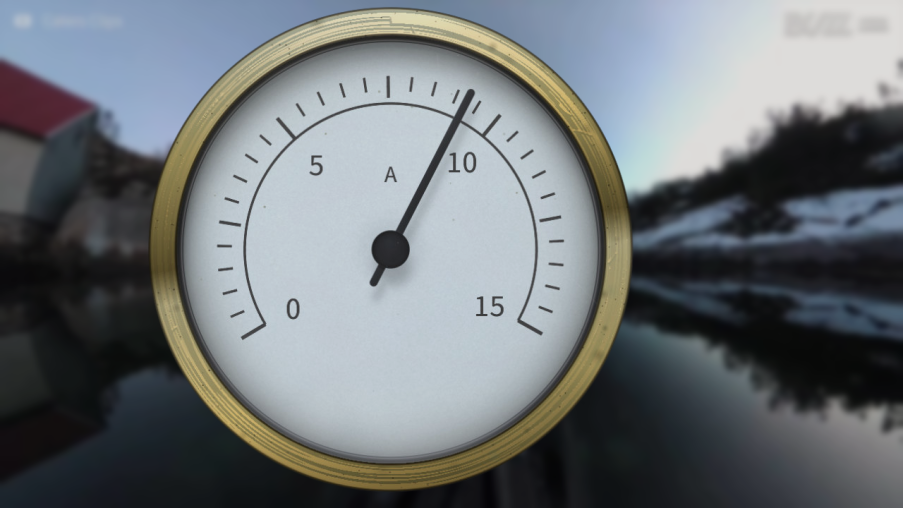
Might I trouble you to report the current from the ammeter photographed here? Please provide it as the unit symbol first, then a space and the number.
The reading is A 9.25
